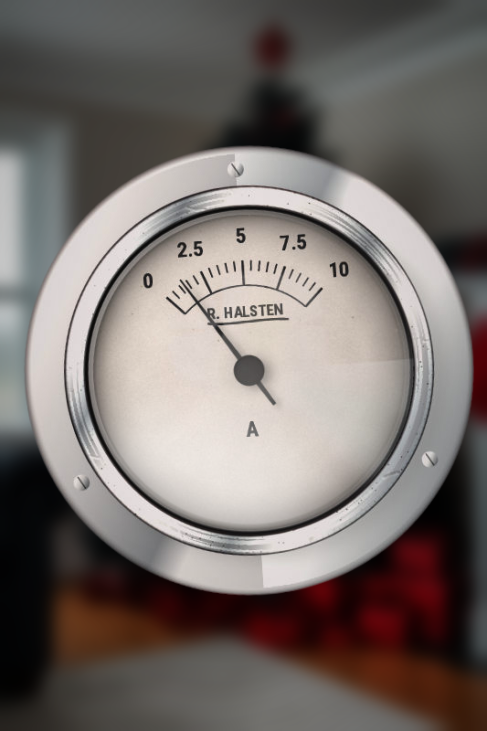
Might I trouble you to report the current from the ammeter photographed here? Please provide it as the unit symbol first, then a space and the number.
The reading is A 1.25
